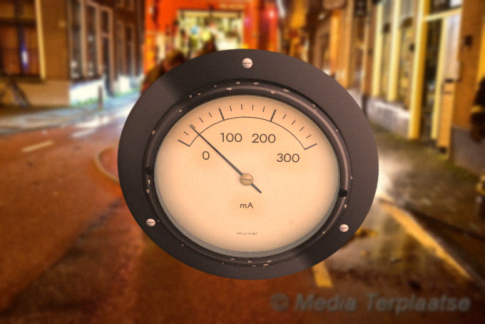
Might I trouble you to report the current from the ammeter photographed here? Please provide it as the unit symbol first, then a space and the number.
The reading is mA 40
